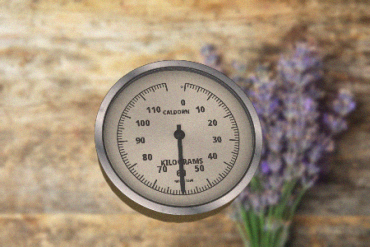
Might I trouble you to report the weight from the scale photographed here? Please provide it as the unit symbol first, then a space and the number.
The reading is kg 60
